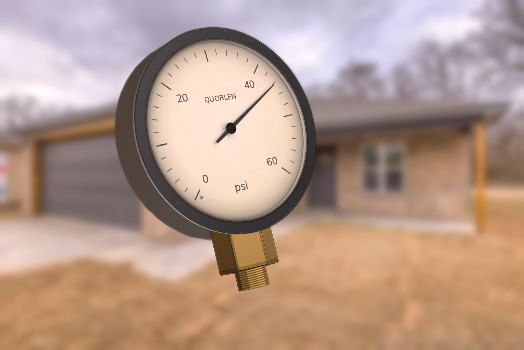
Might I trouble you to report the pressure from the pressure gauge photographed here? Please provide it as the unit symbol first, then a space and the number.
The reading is psi 44
